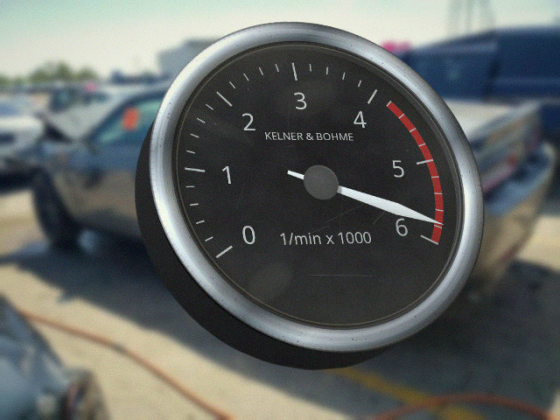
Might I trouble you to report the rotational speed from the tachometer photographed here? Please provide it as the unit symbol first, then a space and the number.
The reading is rpm 5800
